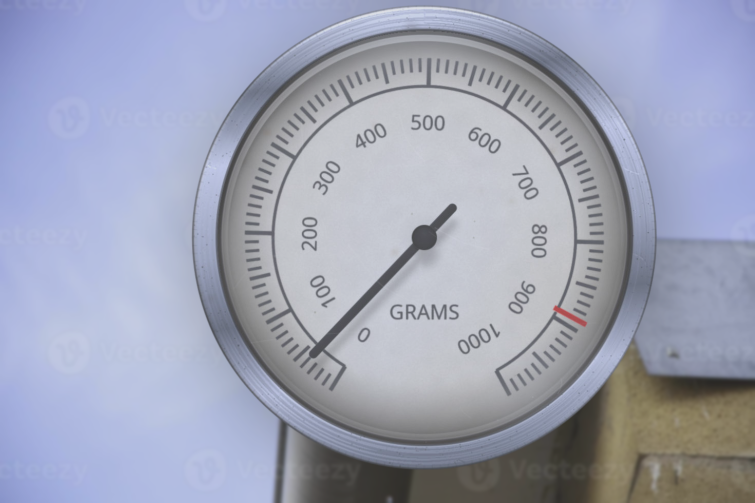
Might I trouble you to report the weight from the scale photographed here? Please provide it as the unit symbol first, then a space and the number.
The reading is g 40
